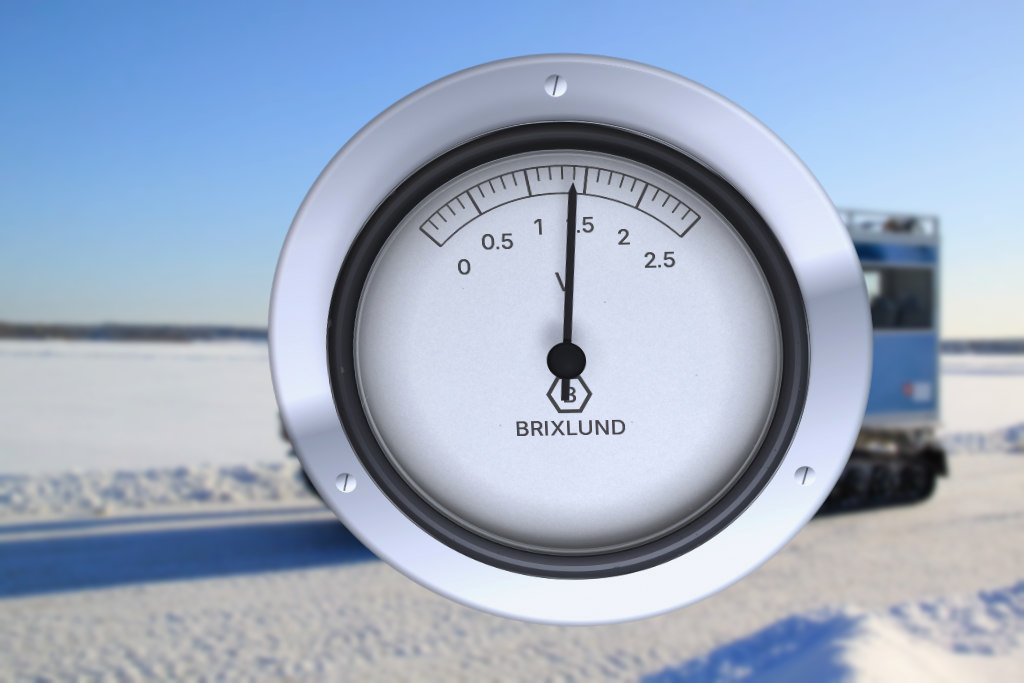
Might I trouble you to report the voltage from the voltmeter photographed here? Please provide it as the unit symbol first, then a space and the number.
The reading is V 1.4
